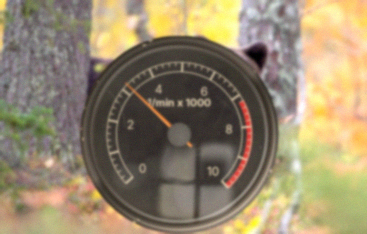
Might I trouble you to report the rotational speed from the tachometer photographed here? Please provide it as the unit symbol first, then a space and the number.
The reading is rpm 3200
